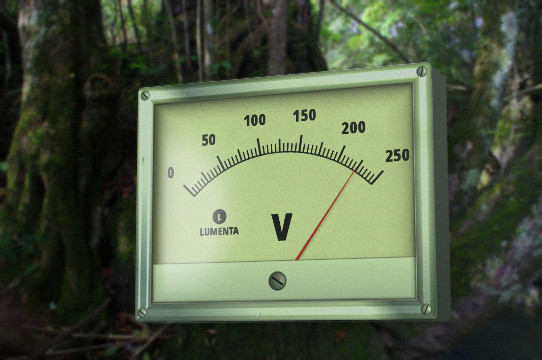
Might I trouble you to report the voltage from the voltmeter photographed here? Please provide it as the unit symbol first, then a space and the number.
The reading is V 225
